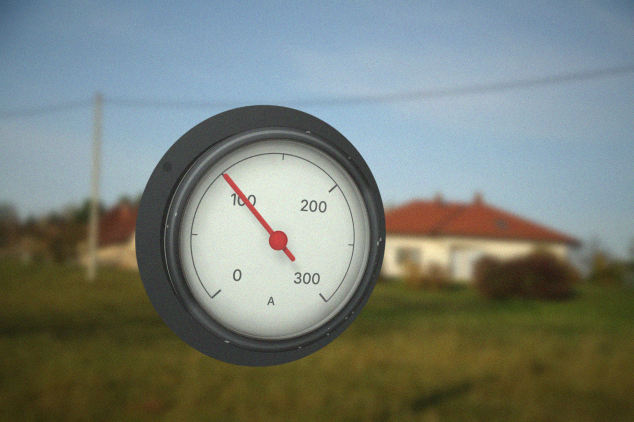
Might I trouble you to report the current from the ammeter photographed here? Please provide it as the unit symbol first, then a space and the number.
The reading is A 100
